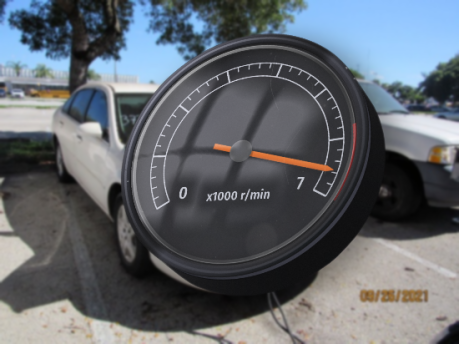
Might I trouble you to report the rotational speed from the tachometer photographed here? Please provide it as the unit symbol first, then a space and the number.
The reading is rpm 6600
